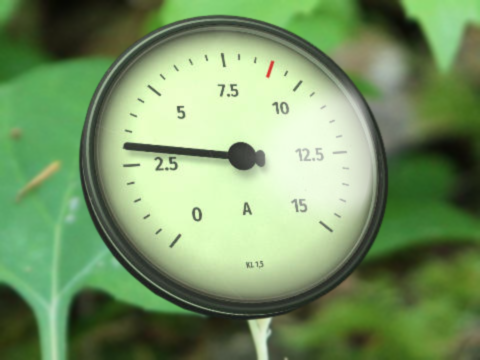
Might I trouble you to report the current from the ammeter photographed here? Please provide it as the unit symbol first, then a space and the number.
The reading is A 3
